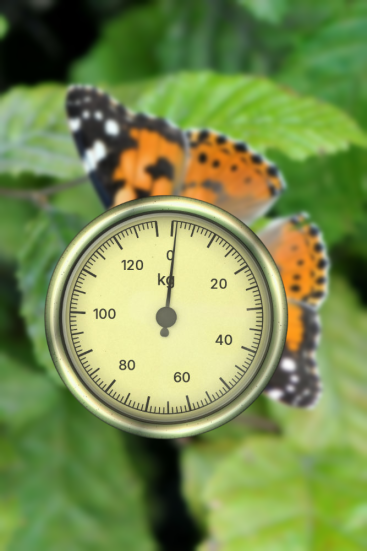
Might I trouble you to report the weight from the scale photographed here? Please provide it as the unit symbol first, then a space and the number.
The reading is kg 1
